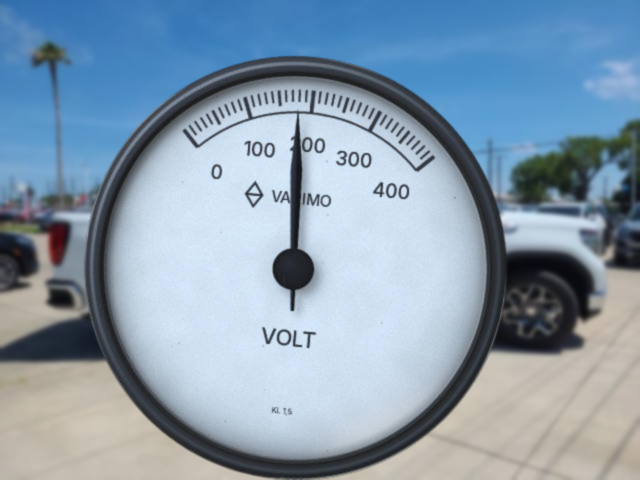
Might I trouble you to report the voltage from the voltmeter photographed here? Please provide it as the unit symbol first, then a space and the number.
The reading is V 180
